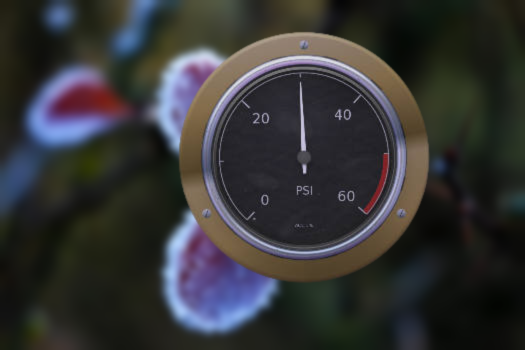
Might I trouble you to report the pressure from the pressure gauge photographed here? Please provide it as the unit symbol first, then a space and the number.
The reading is psi 30
